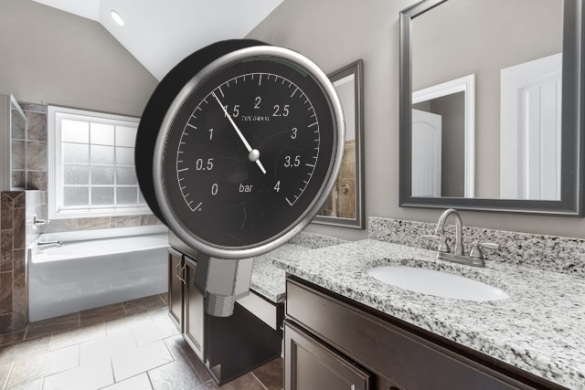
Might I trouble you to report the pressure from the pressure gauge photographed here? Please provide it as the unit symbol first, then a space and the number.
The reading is bar 1.4
